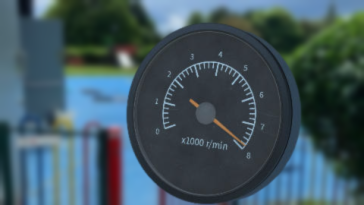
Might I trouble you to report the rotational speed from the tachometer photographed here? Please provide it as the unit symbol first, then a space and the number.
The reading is rpm 7800
